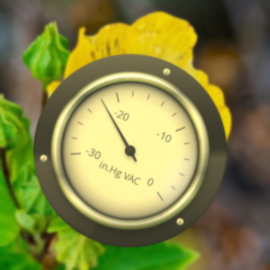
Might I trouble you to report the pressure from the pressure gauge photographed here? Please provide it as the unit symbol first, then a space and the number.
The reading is inHg -22
